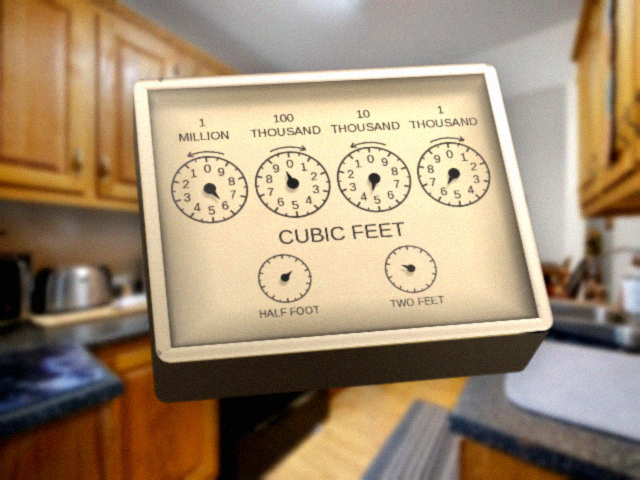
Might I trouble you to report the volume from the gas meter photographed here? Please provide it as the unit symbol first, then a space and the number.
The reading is ft³ 594600
